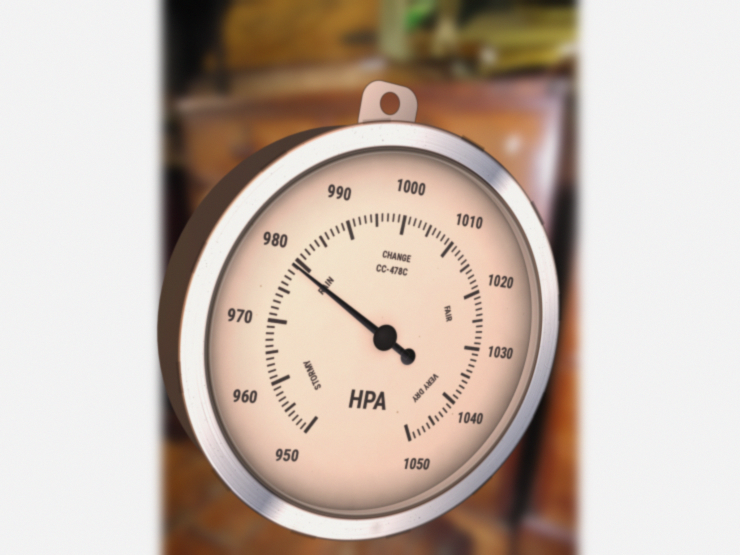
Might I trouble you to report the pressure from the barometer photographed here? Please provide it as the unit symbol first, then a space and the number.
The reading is hPa 979
